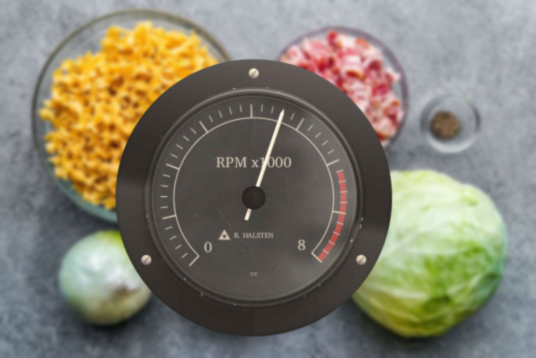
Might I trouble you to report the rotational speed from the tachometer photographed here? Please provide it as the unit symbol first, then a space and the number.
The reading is rpm 4600
